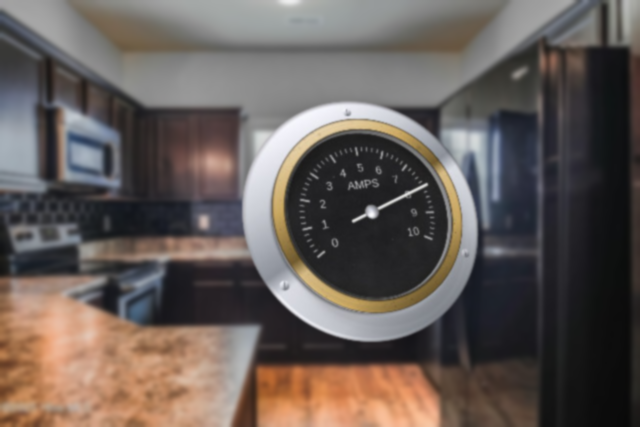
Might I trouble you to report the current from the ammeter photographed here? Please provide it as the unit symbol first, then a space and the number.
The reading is A 8
